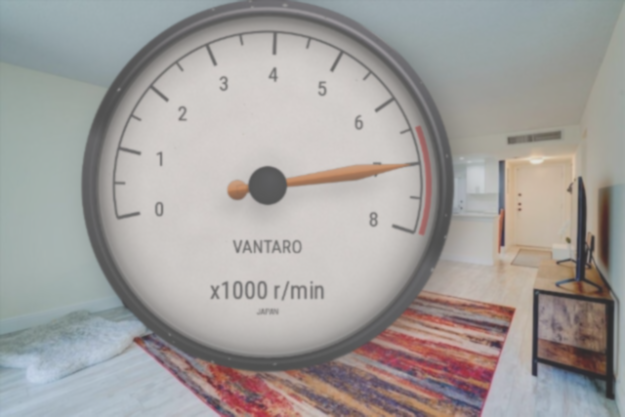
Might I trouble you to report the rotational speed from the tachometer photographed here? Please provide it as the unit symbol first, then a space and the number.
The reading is rpm 7000
